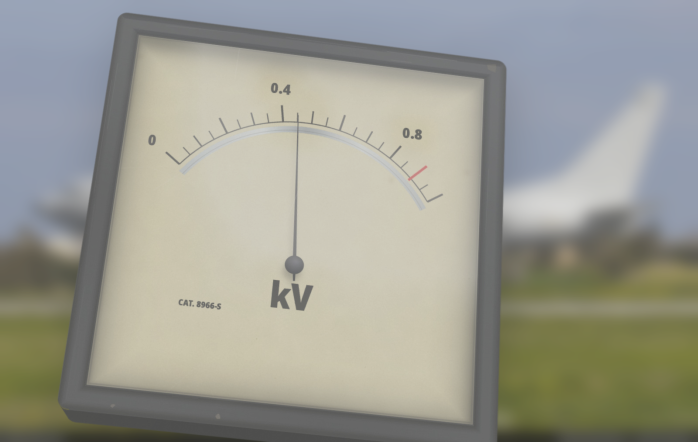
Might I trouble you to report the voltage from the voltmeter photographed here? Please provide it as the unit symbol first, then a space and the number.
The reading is kV 0.45
